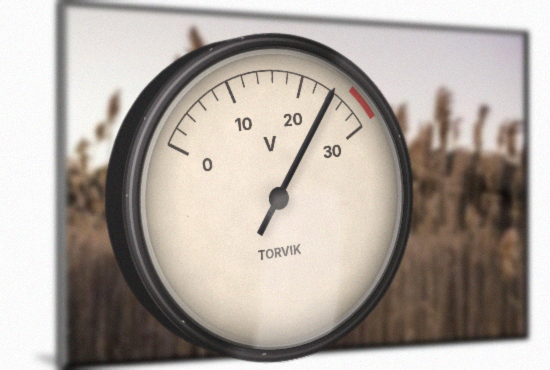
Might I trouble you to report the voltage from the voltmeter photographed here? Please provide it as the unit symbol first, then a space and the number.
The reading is V 24
